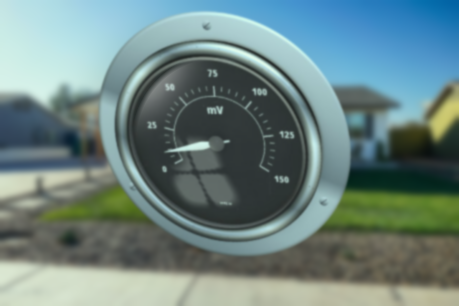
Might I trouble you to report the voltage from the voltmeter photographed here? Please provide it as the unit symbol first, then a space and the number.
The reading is mV 10
